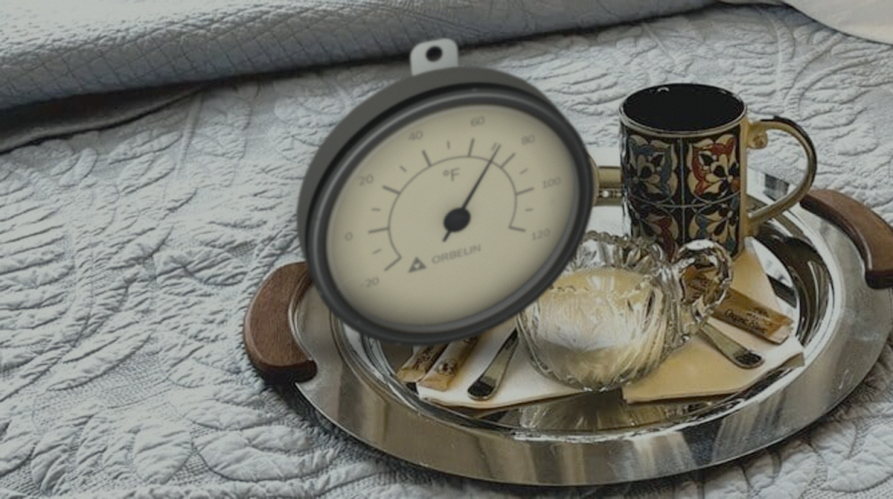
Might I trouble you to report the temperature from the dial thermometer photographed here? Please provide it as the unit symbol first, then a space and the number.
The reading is °F 70
